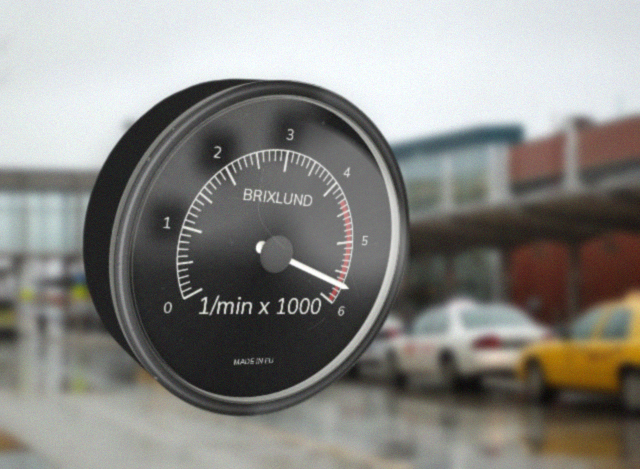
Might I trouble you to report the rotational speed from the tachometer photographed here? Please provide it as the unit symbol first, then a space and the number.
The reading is rpm 5700
